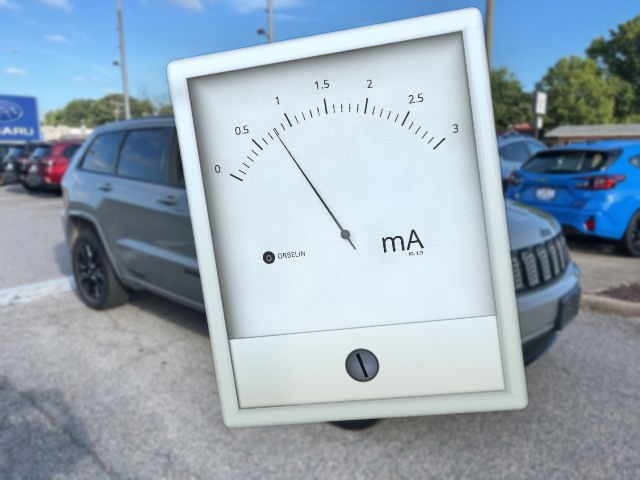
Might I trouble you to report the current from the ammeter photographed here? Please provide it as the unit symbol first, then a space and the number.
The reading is mA 0.8
